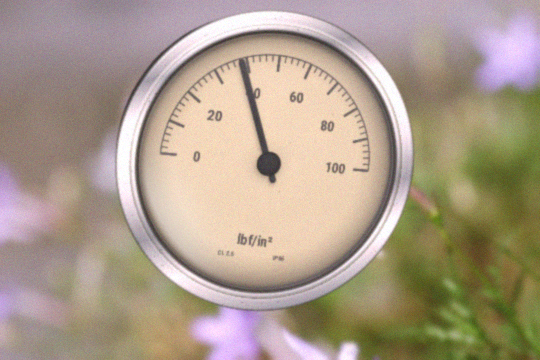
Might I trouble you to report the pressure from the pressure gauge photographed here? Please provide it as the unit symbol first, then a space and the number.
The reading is psi 38
